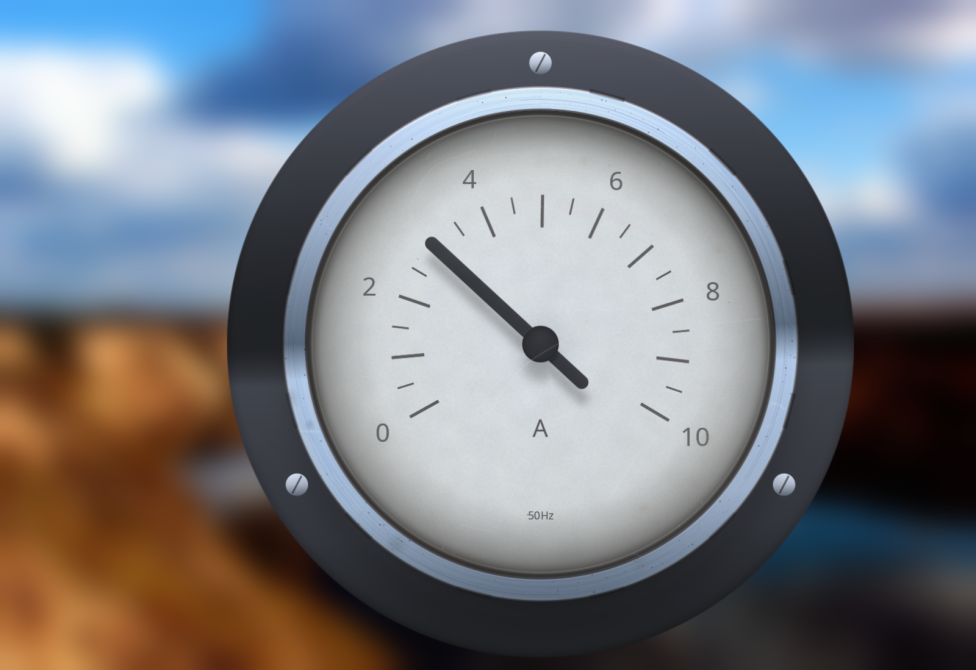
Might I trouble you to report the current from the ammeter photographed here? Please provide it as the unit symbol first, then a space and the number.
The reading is A 3
